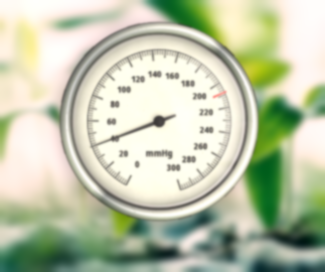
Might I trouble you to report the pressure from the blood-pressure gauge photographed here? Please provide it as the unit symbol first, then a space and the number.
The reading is mmHg 40
